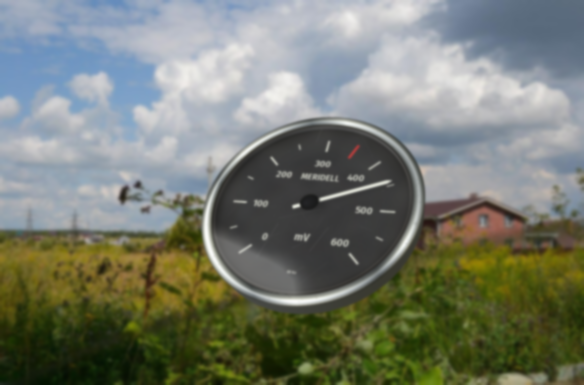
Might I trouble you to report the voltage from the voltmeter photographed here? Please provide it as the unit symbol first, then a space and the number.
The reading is mV 450
